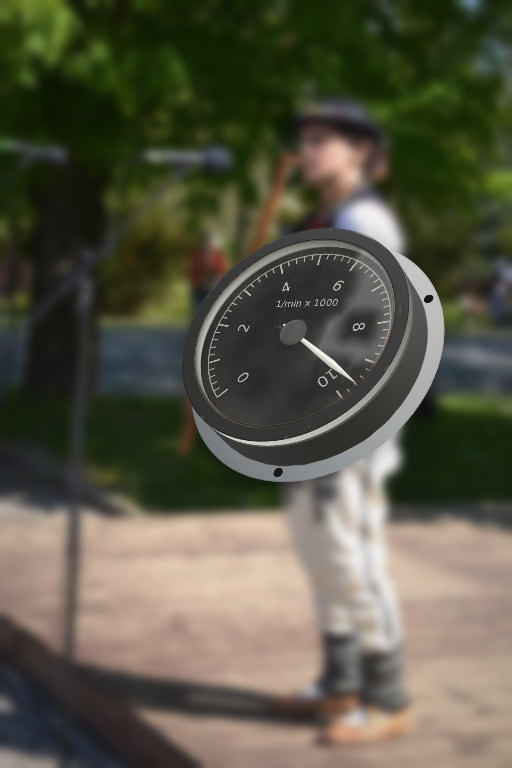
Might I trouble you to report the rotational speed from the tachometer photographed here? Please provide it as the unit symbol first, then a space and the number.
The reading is rpm 9600
